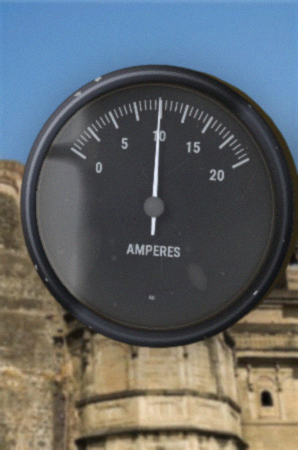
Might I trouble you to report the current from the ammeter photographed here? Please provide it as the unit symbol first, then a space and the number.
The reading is A 10
